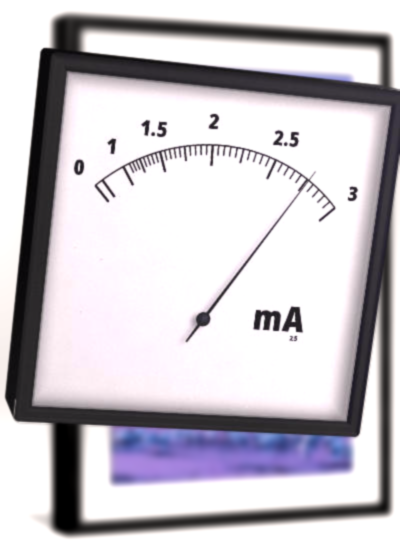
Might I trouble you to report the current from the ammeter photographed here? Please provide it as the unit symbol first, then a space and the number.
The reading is mA 2.75
